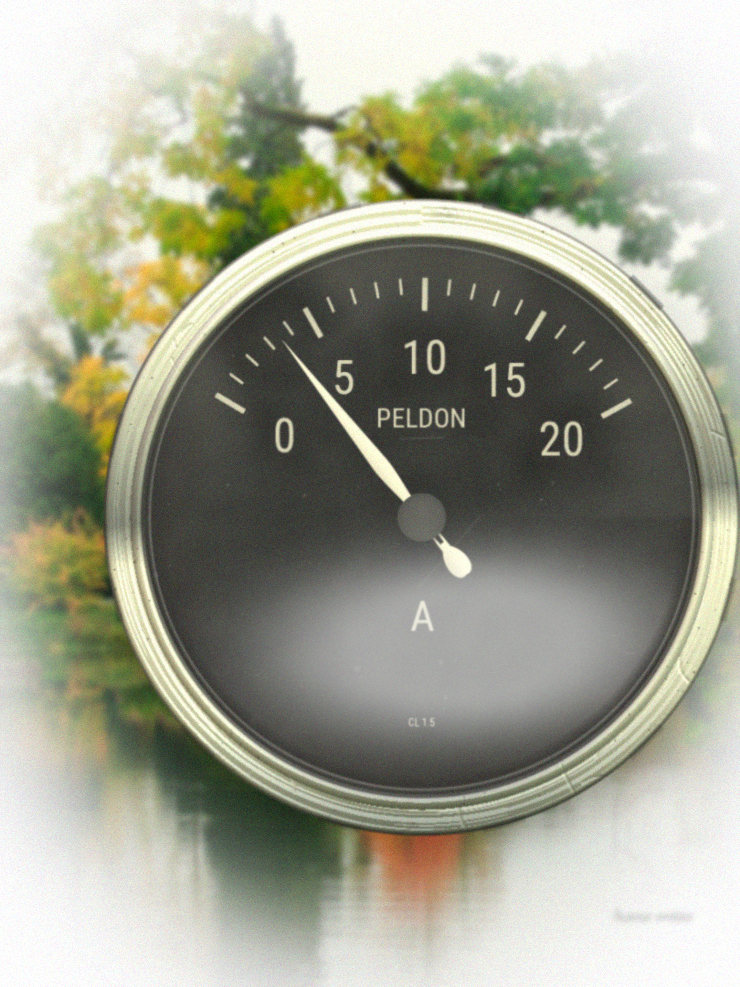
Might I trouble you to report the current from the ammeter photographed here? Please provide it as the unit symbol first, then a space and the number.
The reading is A 3.5
